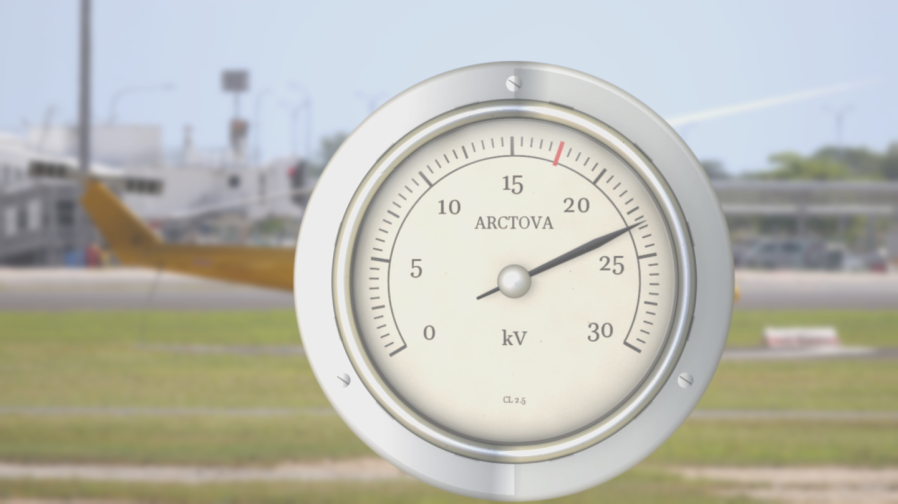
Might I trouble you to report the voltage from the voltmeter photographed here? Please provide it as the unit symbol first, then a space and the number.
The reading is kV 23.25
